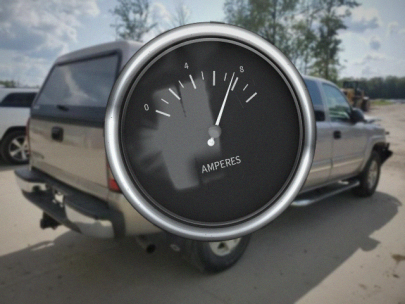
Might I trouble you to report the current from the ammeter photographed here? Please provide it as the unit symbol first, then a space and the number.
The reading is A 7.5
